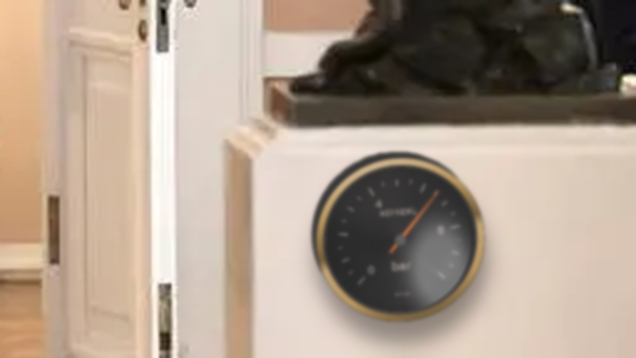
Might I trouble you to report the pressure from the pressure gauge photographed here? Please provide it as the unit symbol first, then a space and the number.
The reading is bar 6.5
